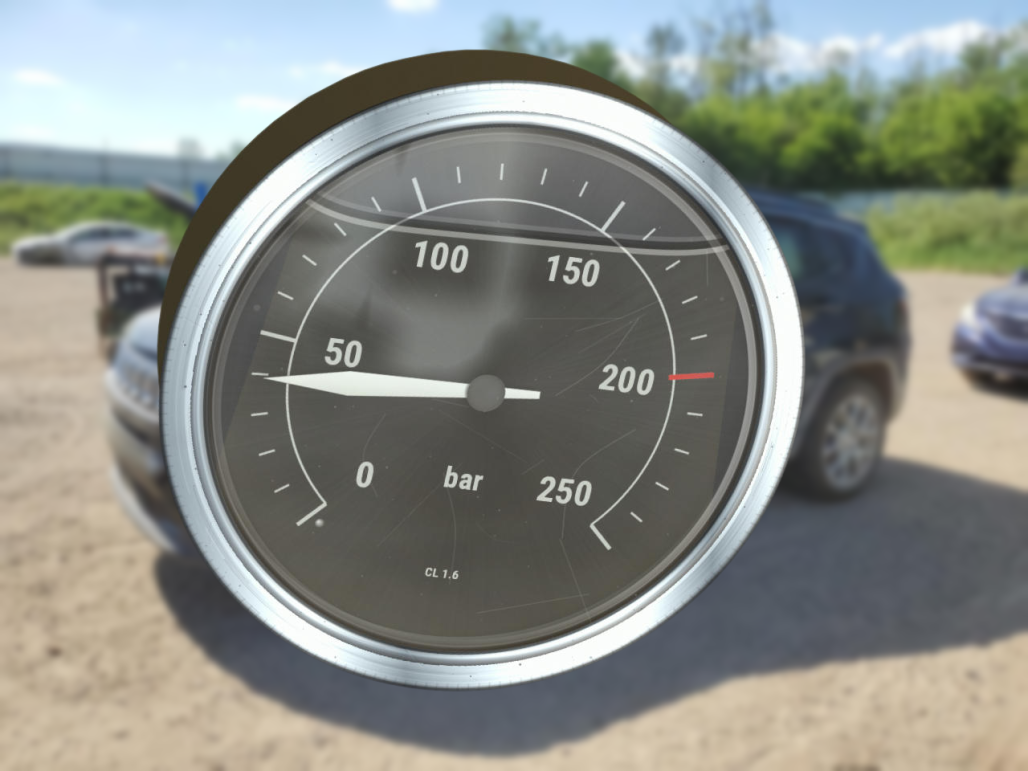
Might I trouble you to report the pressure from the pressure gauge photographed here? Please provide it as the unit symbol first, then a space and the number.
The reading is bar 40
